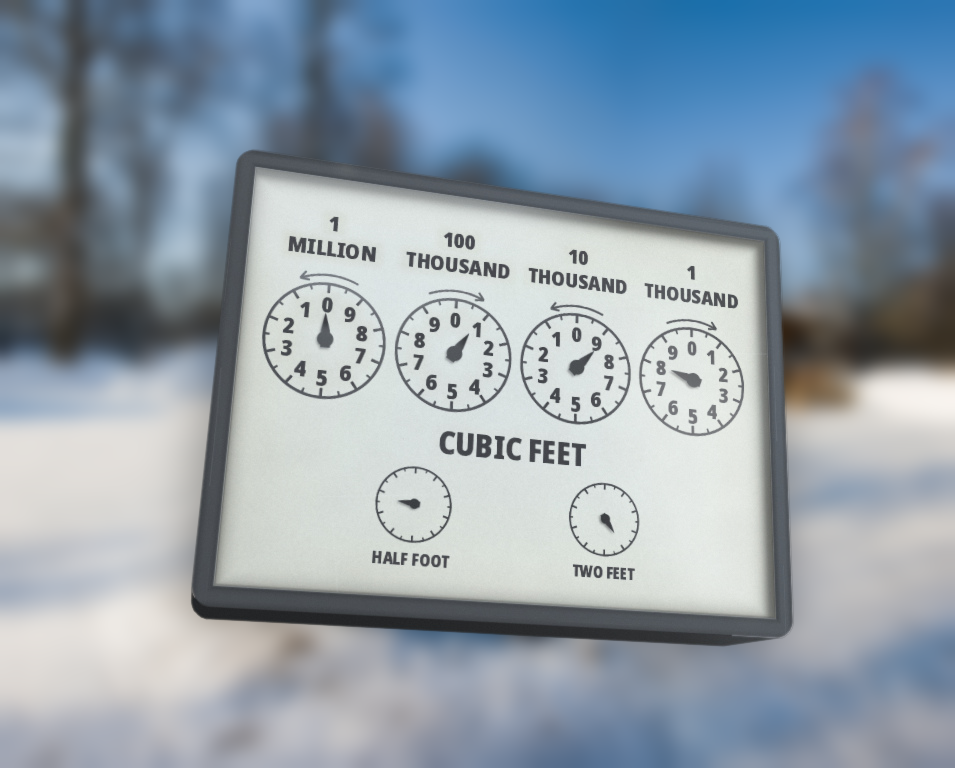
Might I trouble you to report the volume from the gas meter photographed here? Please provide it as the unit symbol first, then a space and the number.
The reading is ft³ 8800
